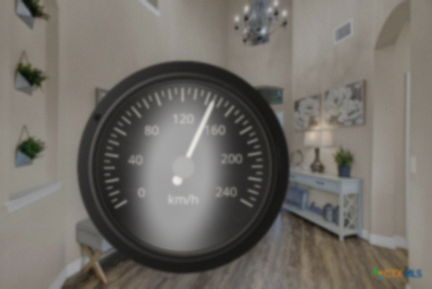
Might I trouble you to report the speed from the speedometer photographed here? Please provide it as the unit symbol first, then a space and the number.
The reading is km/h 145
